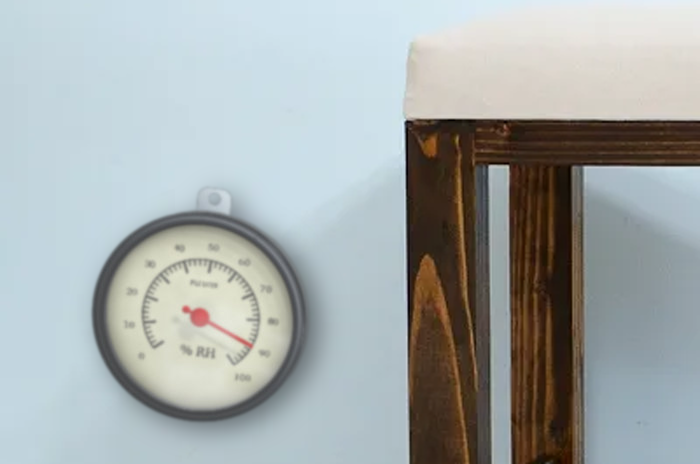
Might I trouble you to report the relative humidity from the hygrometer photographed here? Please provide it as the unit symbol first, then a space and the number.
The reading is % 90
